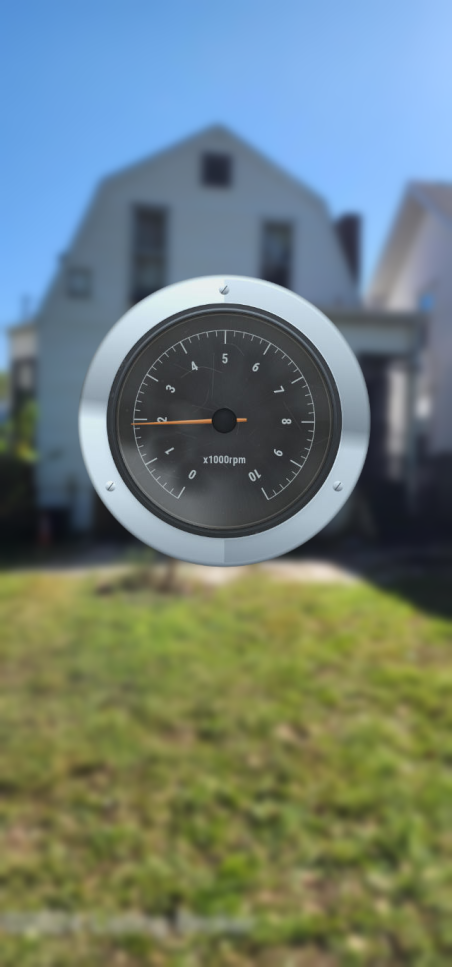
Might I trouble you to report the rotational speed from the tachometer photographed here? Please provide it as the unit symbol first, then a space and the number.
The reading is rpm 1900
